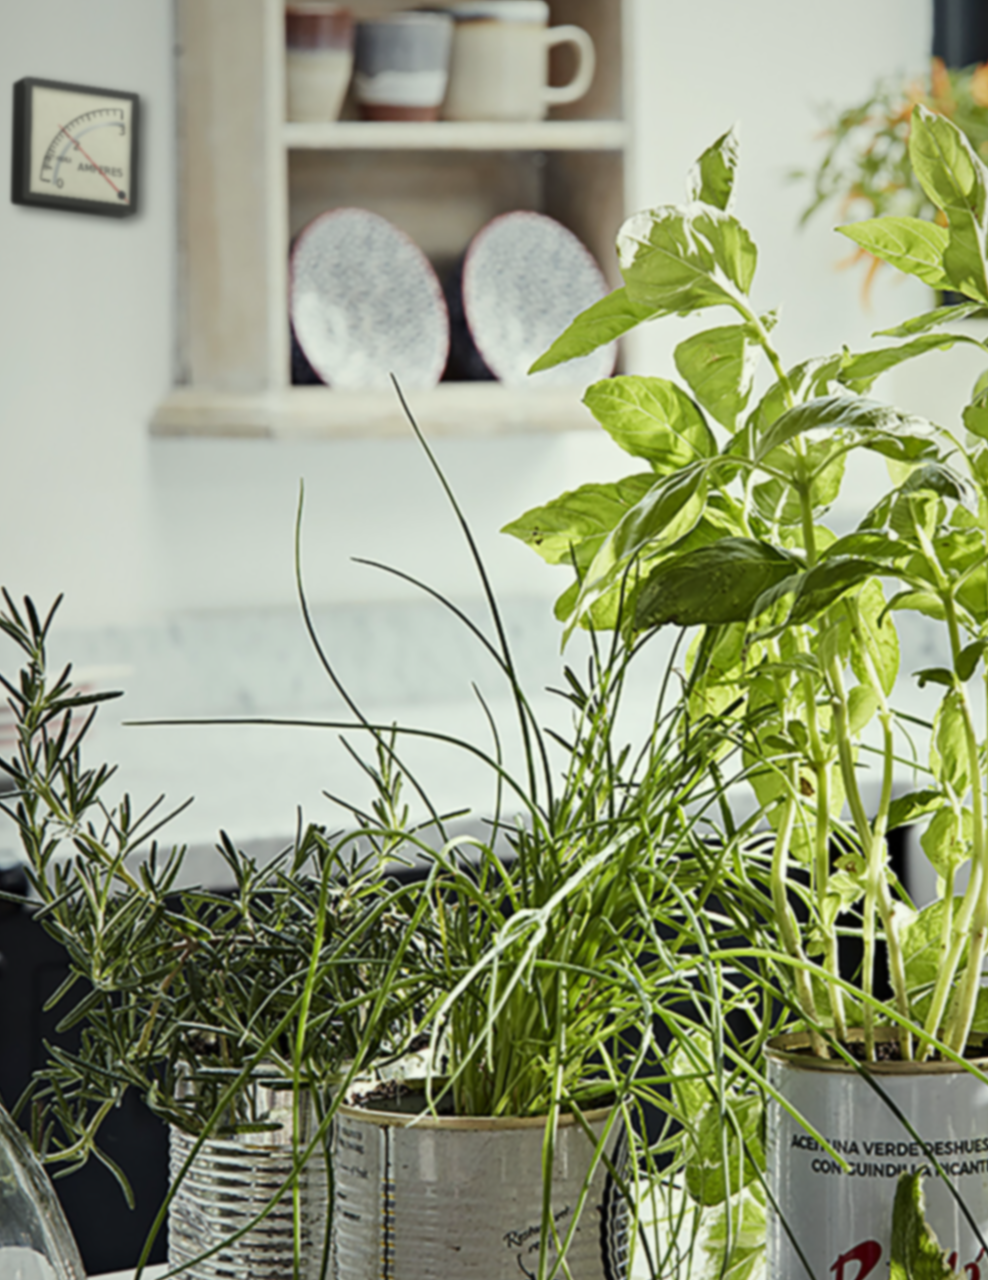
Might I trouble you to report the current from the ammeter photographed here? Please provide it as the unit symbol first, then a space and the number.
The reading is A 2
